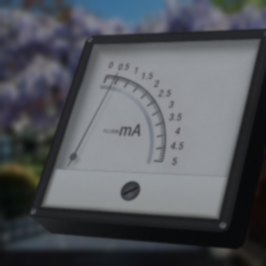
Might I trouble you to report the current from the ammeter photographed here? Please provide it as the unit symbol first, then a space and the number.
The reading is mA 0.5
